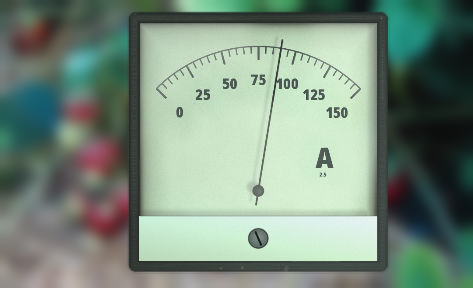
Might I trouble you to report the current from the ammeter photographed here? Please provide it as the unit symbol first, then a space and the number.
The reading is A 90
